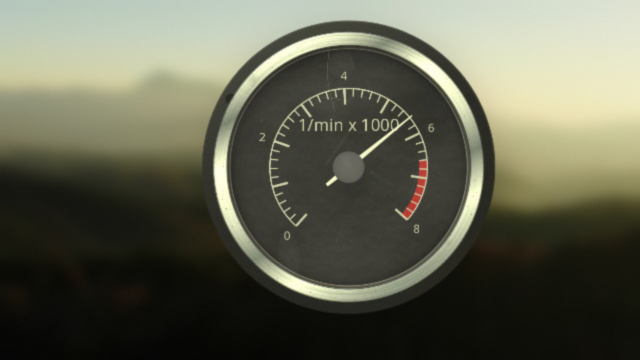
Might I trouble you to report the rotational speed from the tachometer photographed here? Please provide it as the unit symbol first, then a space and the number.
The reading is rpm 5600
